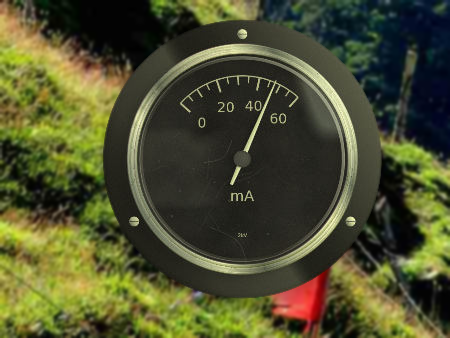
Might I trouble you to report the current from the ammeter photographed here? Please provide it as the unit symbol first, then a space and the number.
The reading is mA 47.5
